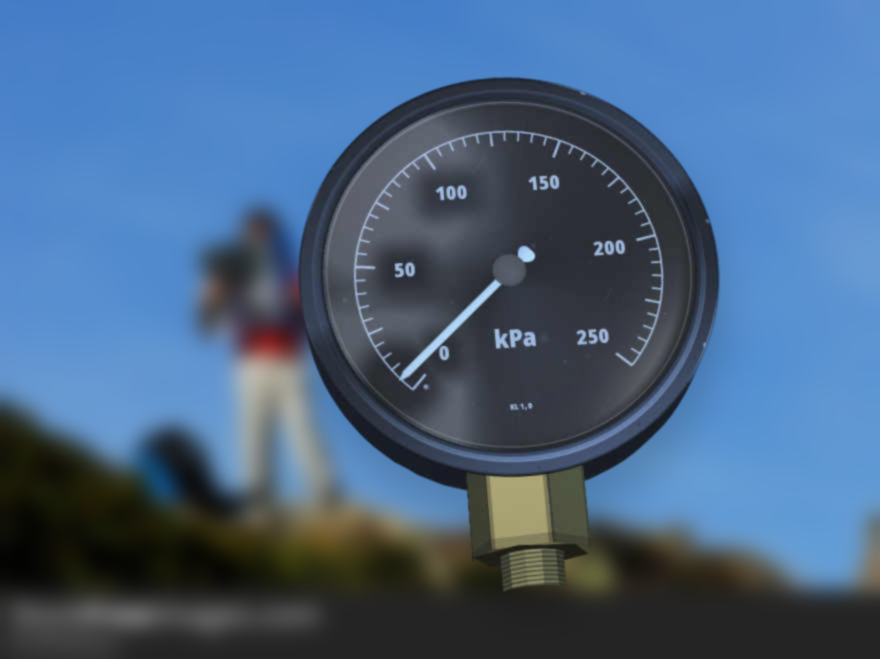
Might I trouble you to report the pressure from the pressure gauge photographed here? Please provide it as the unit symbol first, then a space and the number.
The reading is kPa 5
